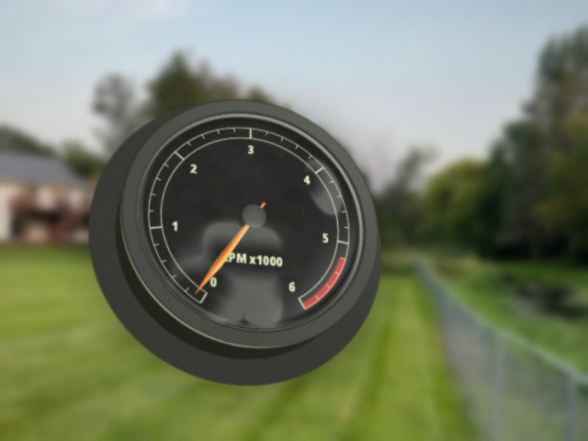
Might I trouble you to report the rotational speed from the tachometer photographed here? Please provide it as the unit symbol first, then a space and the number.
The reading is rpm 100
